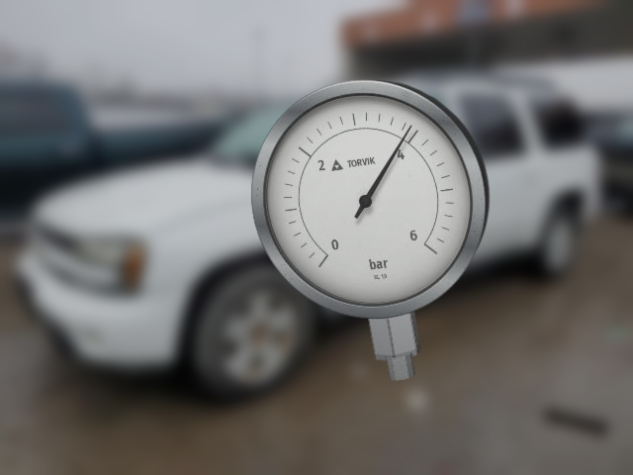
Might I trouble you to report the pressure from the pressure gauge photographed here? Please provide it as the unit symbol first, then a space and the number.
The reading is bar 3.9
